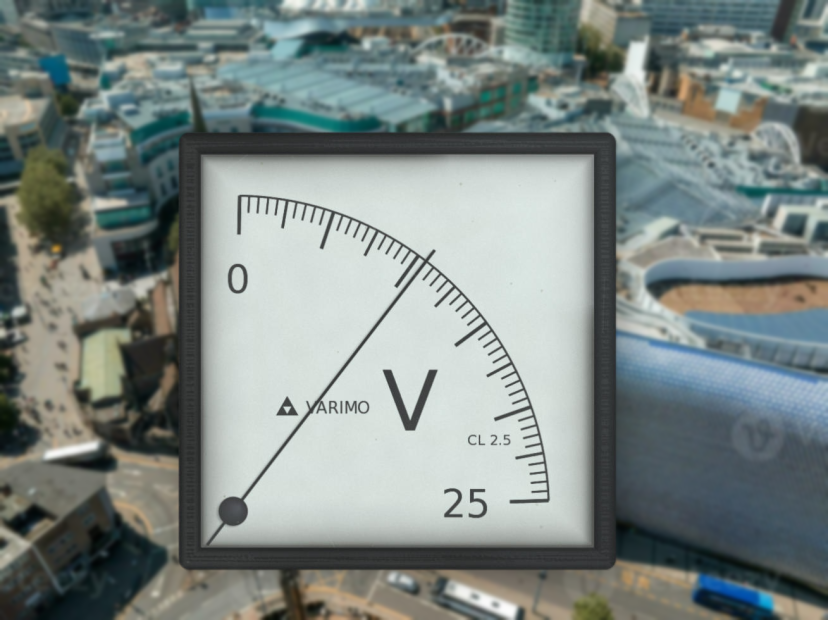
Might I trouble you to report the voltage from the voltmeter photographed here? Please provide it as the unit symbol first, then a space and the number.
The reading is V 10.5
